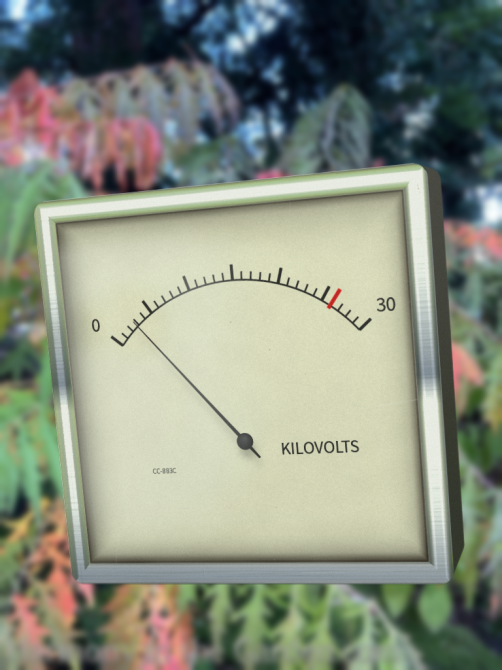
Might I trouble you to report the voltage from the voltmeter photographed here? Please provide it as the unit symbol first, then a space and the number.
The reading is kV 3
